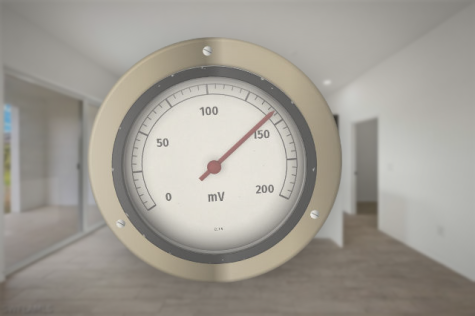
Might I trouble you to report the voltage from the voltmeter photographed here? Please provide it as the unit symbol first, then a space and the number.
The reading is mV 142.5
